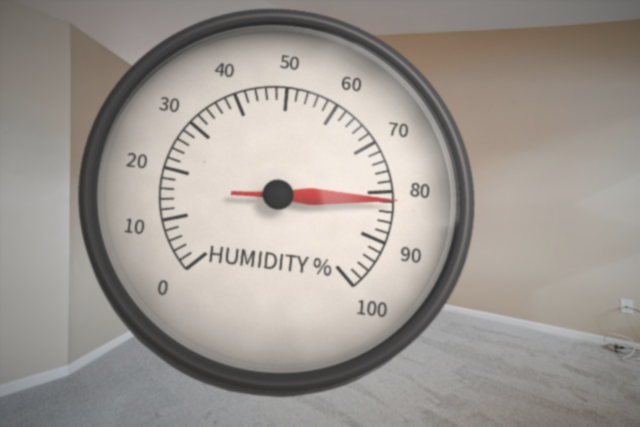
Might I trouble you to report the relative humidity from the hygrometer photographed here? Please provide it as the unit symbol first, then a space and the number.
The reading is % 82
